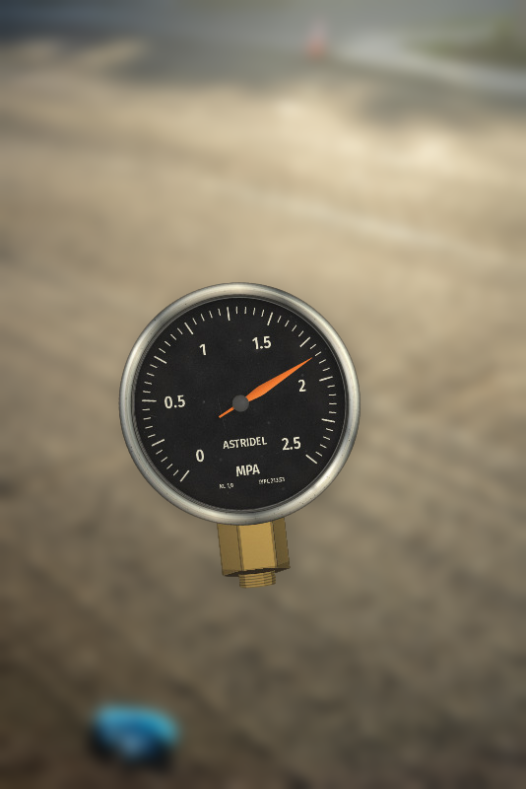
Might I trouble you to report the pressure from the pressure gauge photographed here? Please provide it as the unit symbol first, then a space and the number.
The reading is MPa 1.85
